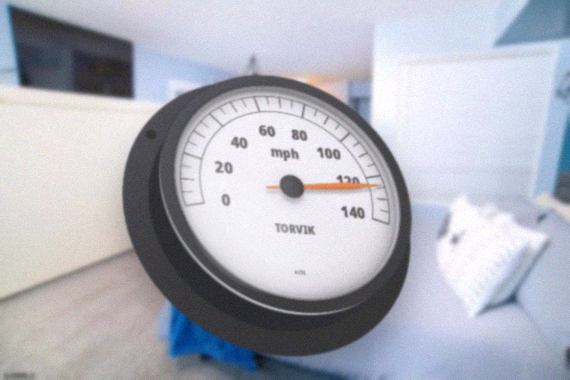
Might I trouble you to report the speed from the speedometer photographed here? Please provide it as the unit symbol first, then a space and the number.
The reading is mph 125
